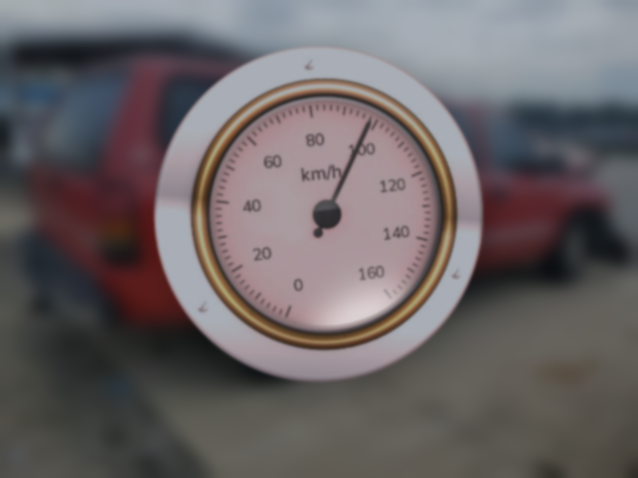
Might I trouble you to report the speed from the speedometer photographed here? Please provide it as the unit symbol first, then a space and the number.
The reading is km/h 98
